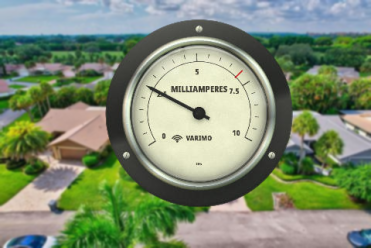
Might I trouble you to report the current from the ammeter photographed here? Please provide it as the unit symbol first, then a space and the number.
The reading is mA 2.5
